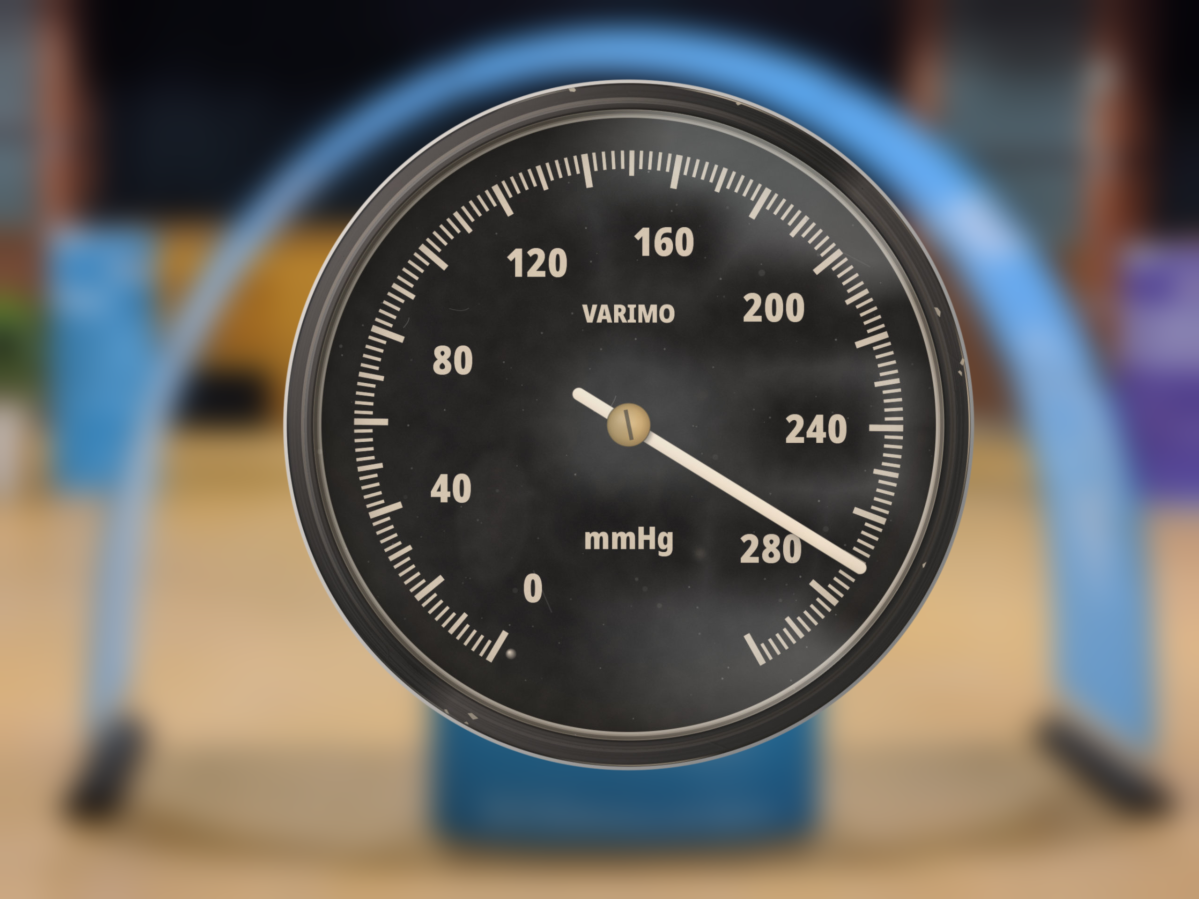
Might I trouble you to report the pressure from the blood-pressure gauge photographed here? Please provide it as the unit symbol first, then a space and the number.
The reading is mmHg 271
